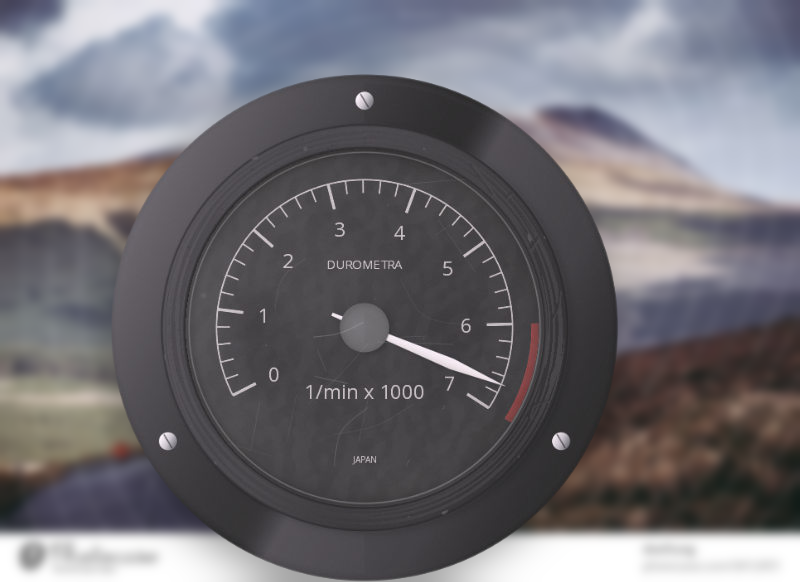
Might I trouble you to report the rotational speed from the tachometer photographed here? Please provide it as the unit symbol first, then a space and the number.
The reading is rpm 6700
